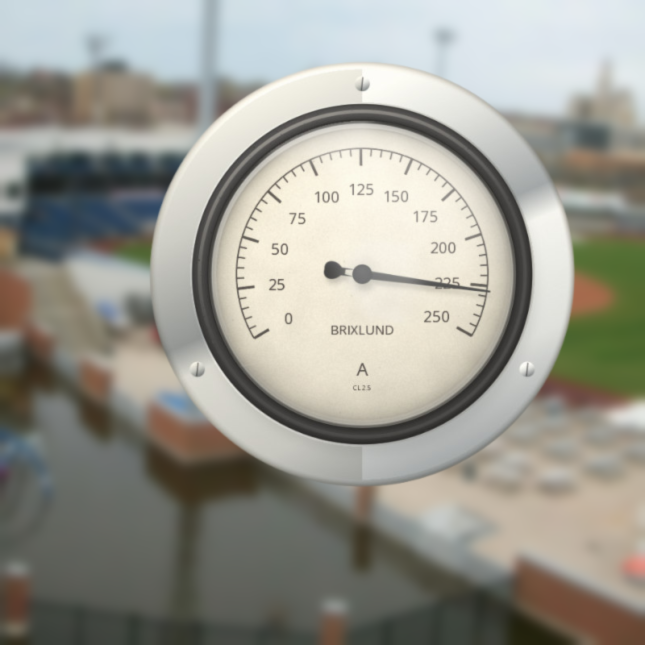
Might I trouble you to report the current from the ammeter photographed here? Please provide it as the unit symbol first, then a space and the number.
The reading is A 227.5
